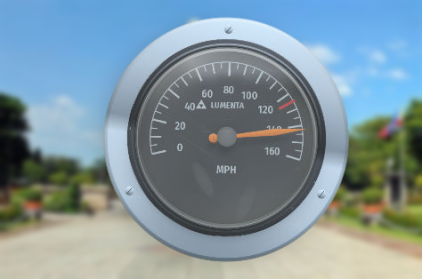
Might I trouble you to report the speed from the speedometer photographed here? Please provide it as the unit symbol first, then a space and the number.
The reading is mph 142.5
